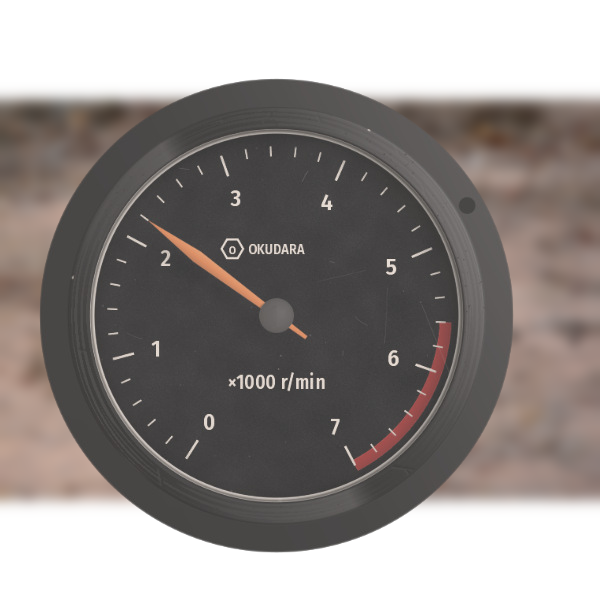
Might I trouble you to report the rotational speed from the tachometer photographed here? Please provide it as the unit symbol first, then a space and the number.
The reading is rpm 2200
